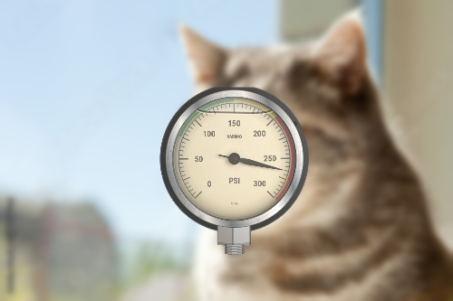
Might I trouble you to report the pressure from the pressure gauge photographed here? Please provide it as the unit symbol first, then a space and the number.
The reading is psi 265
